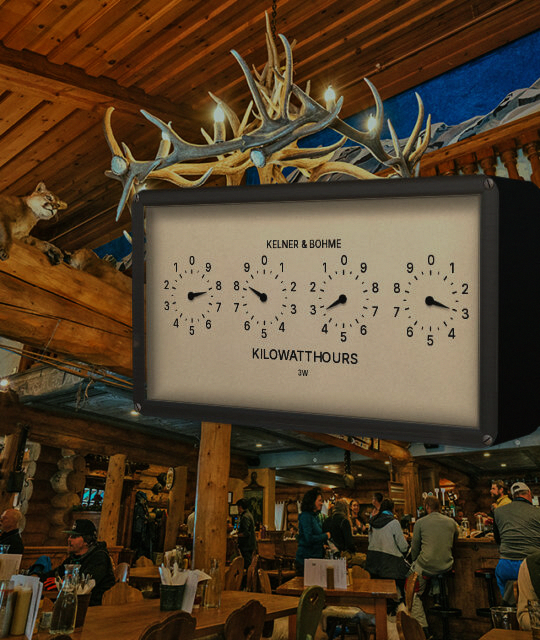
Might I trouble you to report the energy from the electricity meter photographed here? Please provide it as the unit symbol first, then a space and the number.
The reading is kWh 7833
